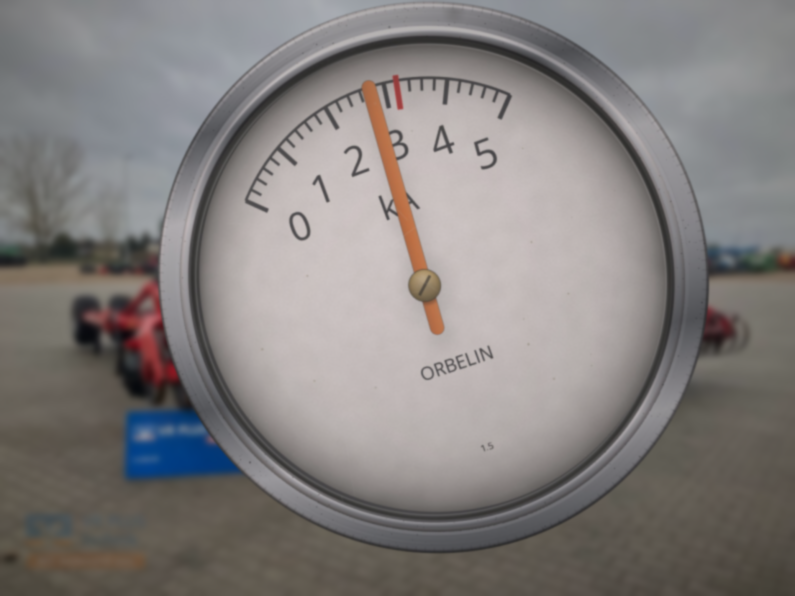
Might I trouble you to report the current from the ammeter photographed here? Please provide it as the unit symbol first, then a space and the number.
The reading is kA 2.8
